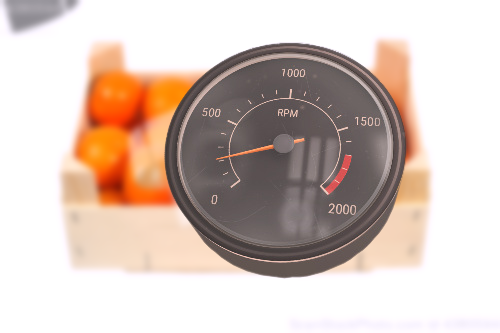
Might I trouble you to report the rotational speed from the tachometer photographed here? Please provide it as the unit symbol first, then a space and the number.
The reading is rpm 200
